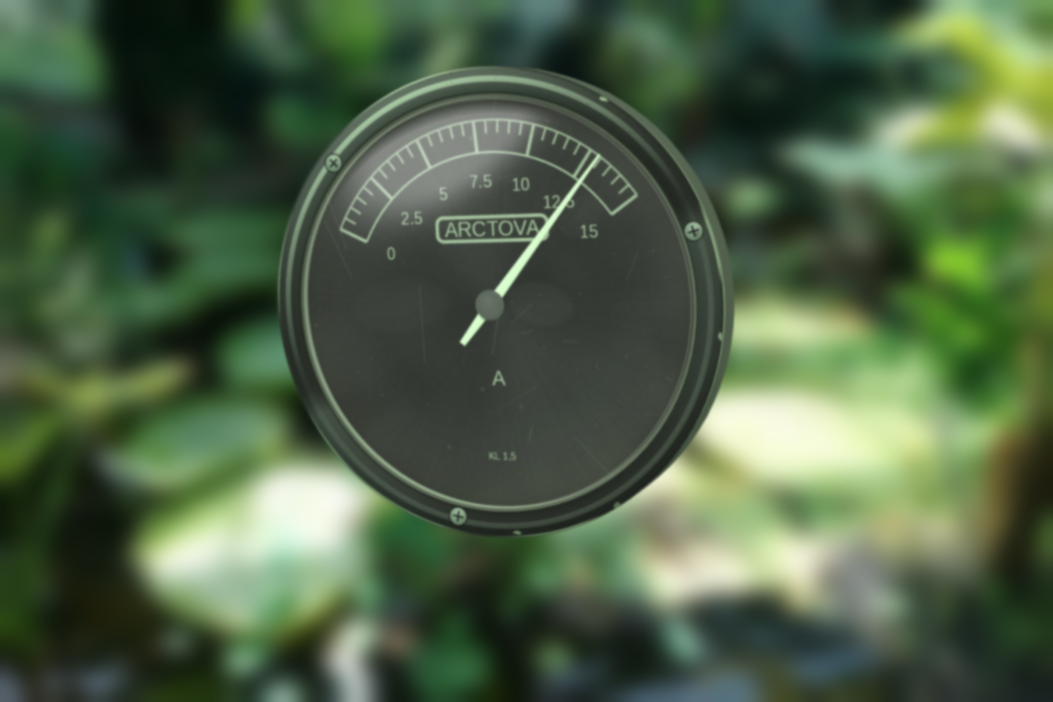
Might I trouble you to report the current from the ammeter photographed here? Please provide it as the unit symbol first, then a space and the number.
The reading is A 13
